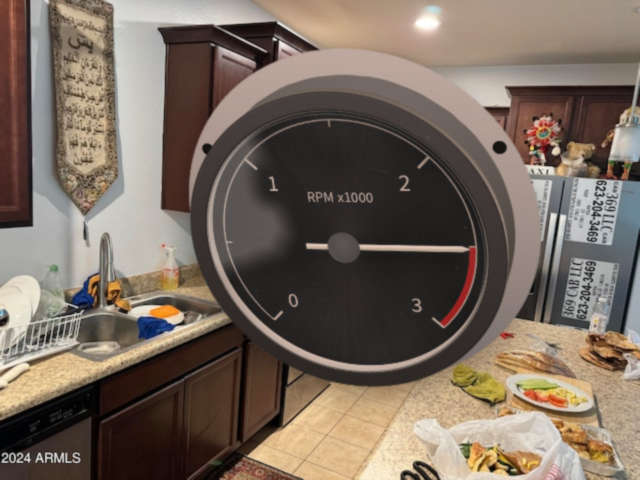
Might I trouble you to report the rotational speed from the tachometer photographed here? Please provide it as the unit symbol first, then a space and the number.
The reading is rpm 2500
